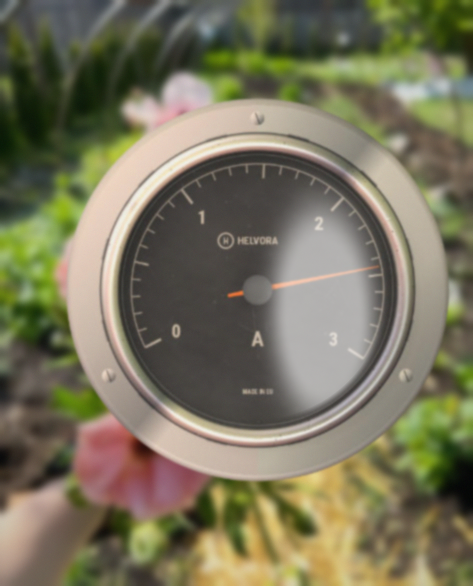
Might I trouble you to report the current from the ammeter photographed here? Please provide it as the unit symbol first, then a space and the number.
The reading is A 2.45
